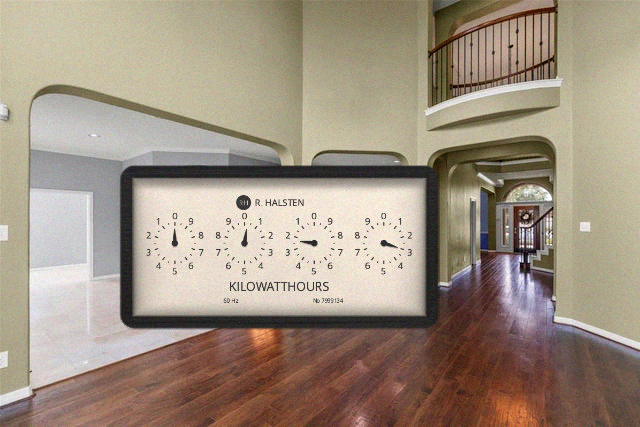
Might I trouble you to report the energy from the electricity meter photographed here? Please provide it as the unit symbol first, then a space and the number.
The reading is kWh 23
